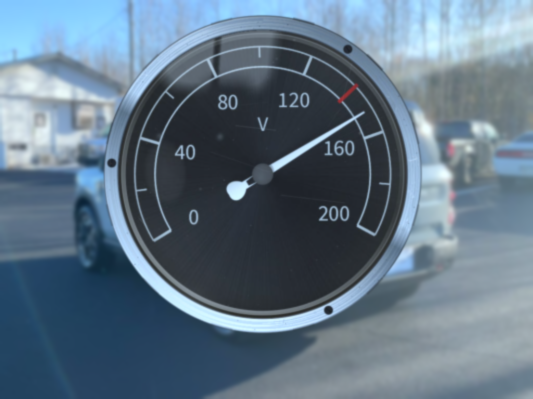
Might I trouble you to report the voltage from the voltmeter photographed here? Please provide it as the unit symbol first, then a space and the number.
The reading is V 150
